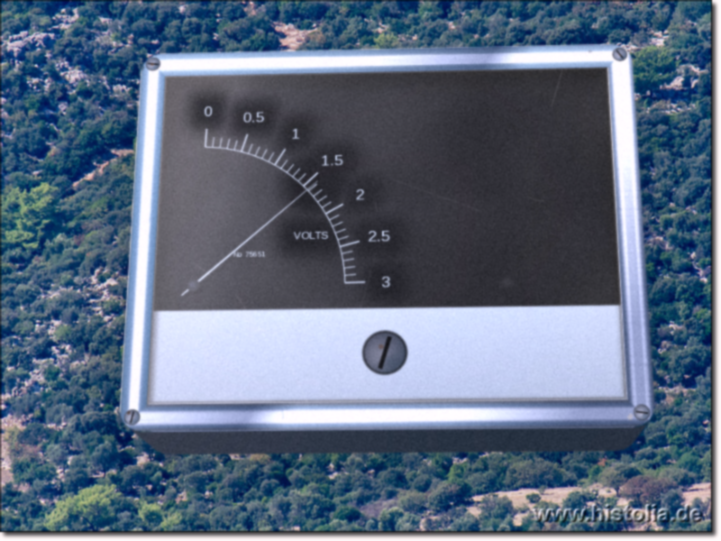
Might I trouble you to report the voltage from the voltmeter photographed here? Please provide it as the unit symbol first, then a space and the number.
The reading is V 1.6
